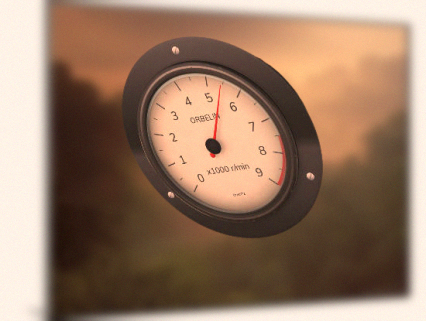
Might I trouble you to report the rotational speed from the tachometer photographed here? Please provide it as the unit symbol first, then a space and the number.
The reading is rpm 5500
